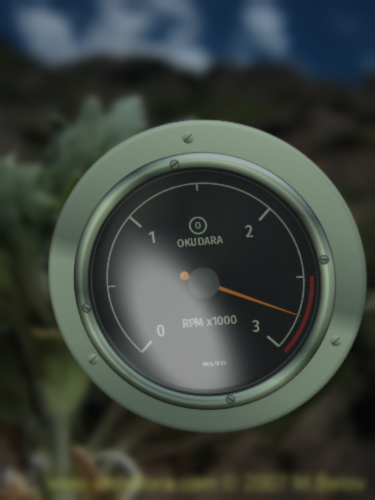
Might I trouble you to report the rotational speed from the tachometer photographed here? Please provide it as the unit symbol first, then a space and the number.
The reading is rpm 2750
